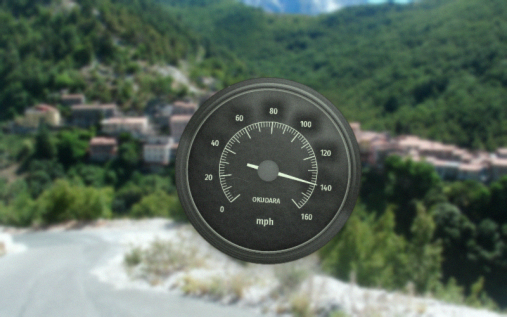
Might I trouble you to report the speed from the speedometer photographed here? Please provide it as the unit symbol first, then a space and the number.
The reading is mph 140
